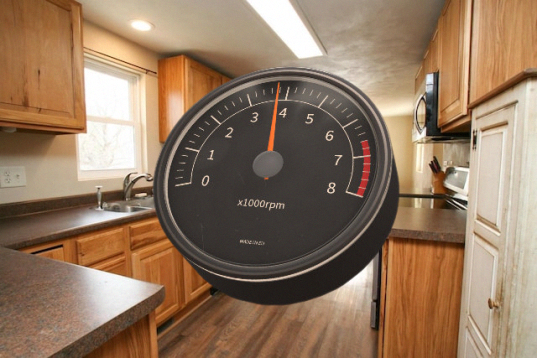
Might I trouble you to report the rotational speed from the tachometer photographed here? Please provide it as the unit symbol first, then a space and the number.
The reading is rpm 3800
